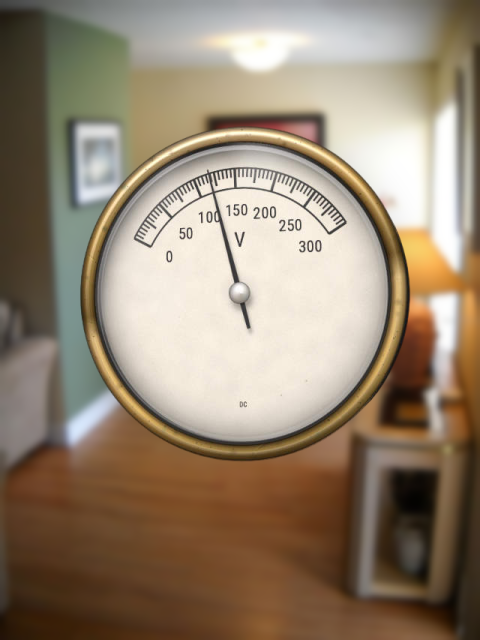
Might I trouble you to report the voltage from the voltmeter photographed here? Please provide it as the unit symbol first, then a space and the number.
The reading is V 120
